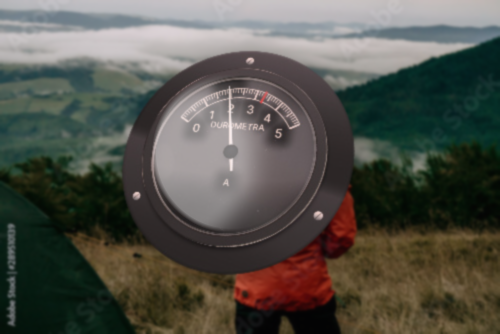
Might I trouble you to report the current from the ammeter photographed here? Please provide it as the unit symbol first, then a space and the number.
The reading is A 2
